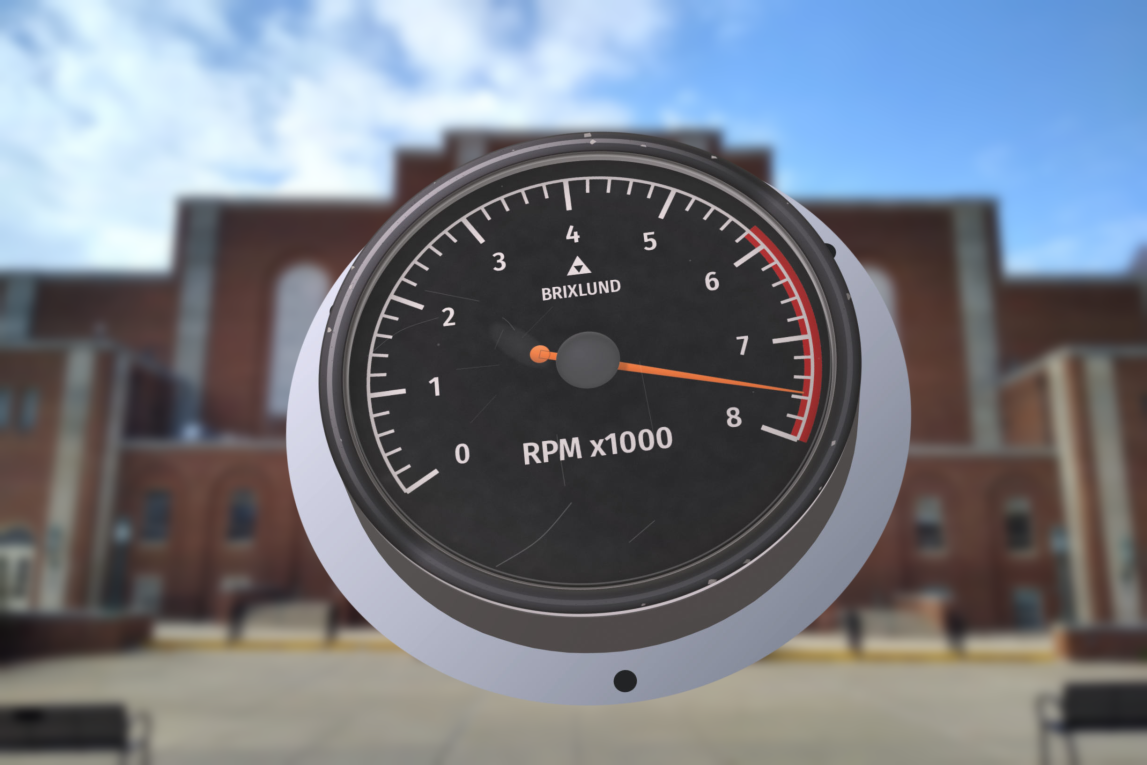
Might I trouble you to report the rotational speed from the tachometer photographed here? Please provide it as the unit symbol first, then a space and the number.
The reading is rpm 7600
